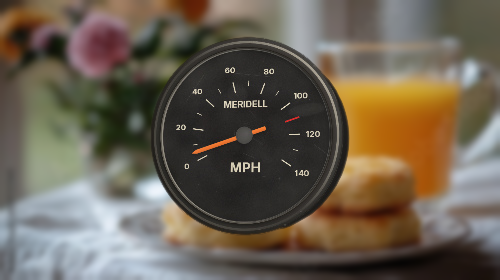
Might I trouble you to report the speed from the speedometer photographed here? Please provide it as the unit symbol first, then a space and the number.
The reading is mph 5
